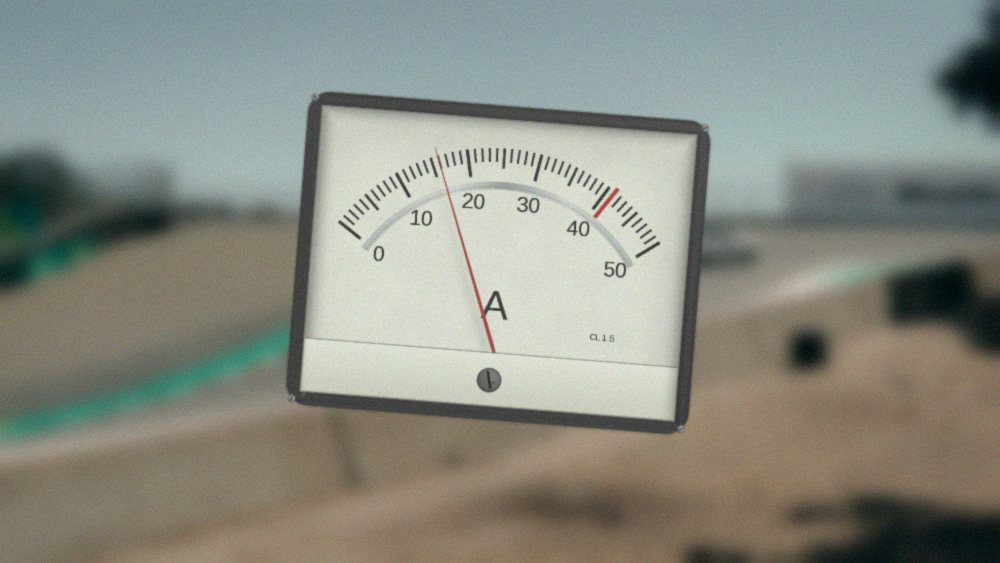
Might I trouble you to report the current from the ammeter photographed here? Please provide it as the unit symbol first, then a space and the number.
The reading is A 16
